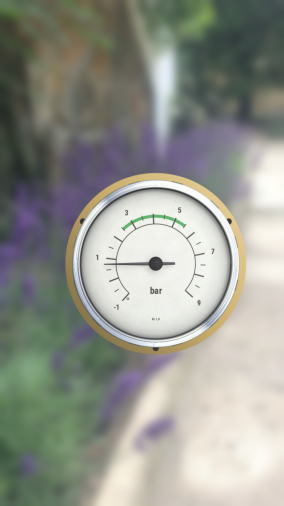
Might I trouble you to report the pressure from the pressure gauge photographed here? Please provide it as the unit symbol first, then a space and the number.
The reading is bar 0.75
